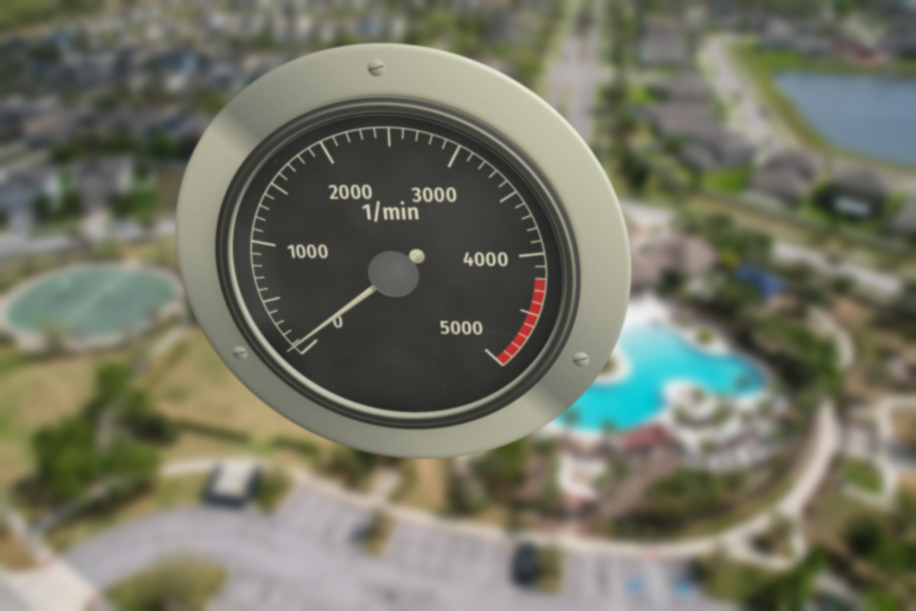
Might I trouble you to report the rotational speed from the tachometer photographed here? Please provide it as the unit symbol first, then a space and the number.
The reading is rpm 100
